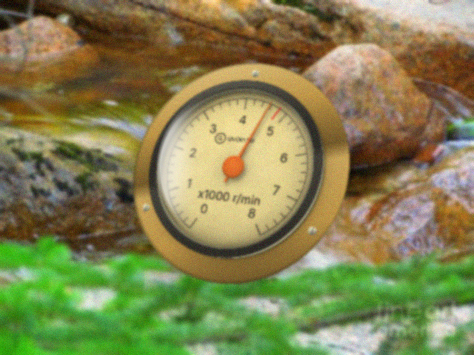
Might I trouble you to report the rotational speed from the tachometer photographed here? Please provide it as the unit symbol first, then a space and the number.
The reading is rpm 4600
